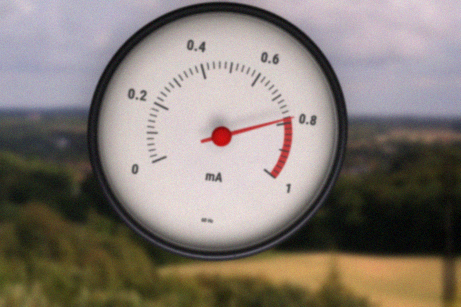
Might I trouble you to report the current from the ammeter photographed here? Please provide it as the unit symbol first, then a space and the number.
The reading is mA 0.78
